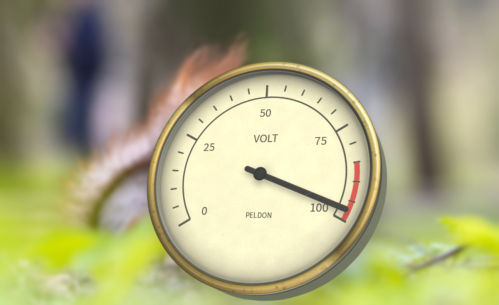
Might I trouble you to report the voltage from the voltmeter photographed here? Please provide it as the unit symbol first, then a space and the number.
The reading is V 97.5
